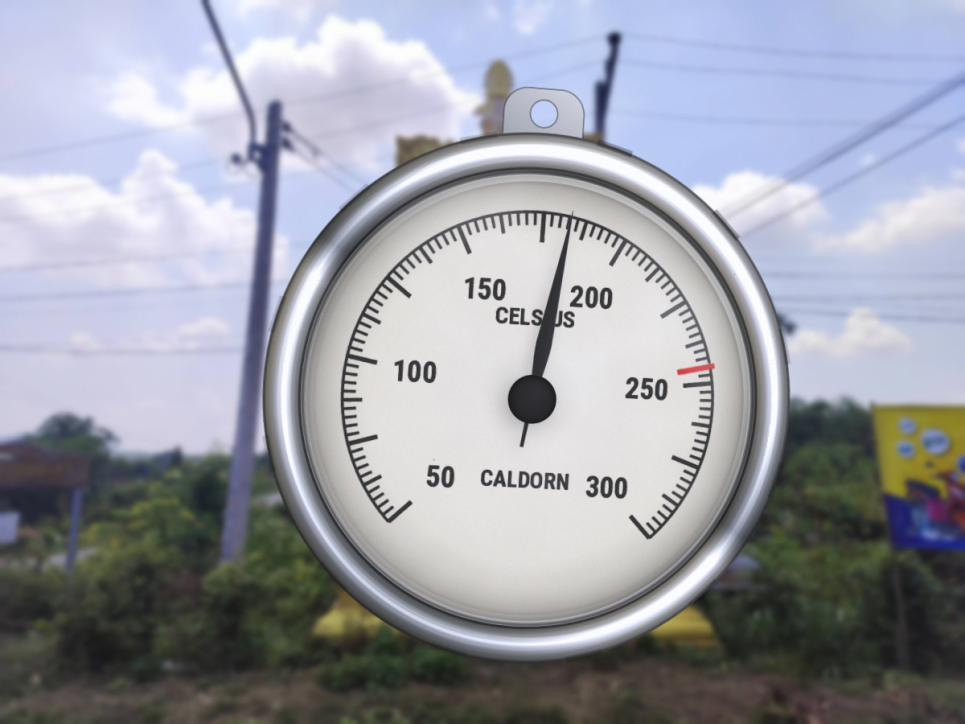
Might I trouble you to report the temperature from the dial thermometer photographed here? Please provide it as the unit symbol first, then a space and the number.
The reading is °C 182.5
